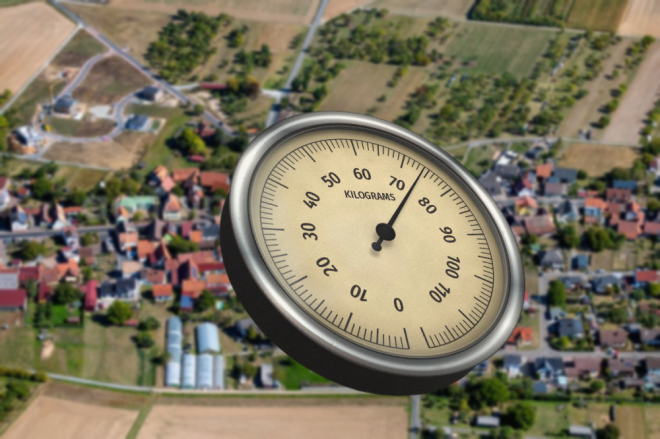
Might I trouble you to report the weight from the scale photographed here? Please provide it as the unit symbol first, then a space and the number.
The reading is kg 74
